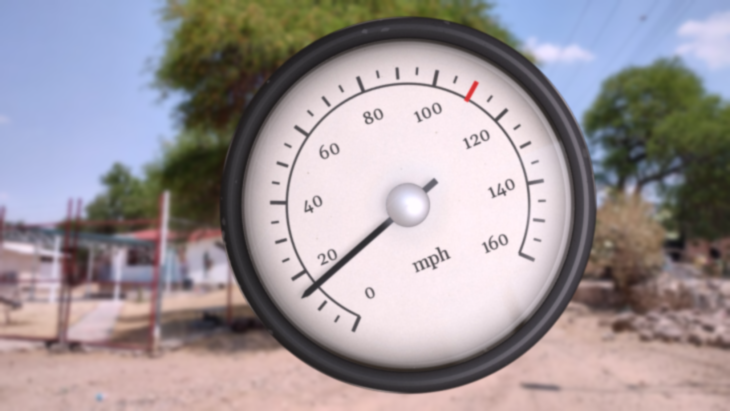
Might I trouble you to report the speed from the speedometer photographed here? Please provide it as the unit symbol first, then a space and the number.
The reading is mph 15
